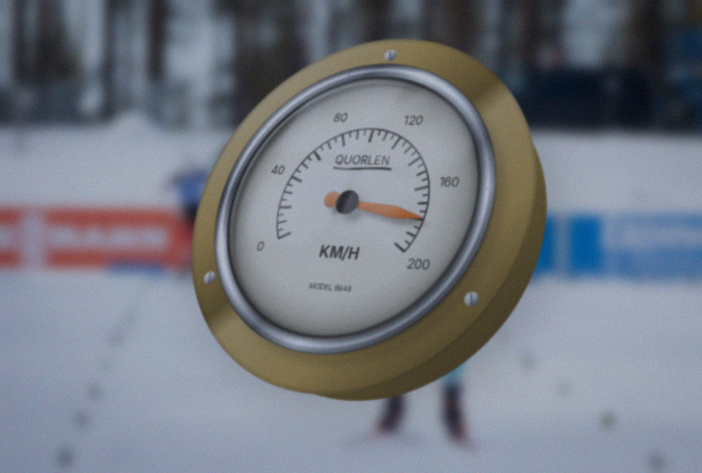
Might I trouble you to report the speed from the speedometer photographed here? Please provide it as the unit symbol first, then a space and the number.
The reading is km/h 180
